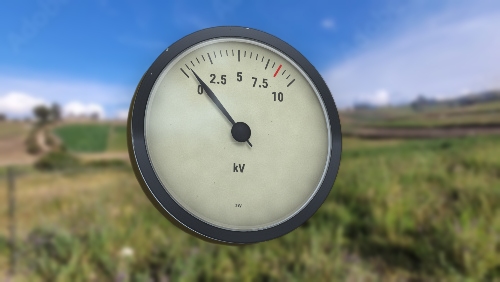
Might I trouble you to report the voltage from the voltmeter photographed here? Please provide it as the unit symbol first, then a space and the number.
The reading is kV 0.5
